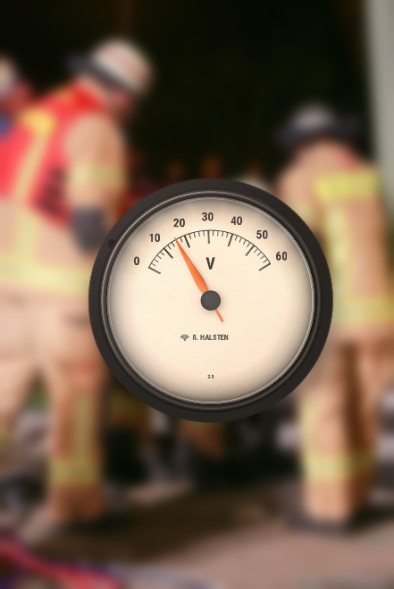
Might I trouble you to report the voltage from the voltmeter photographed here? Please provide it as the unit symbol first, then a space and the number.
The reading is V 16
